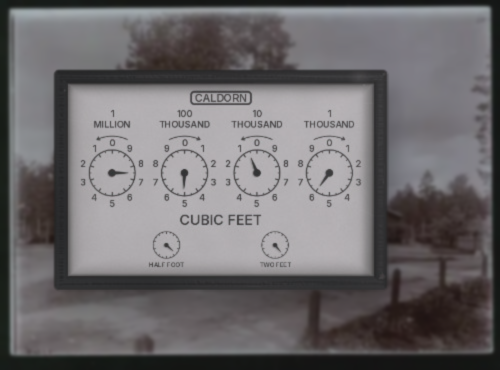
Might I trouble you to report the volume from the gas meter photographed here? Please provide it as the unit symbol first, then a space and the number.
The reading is ft³ 750600
